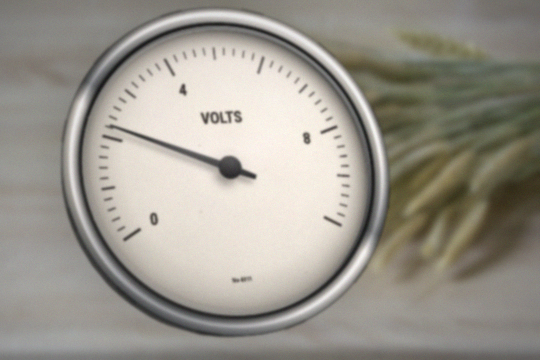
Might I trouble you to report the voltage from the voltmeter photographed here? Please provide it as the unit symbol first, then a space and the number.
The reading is V 2.2
